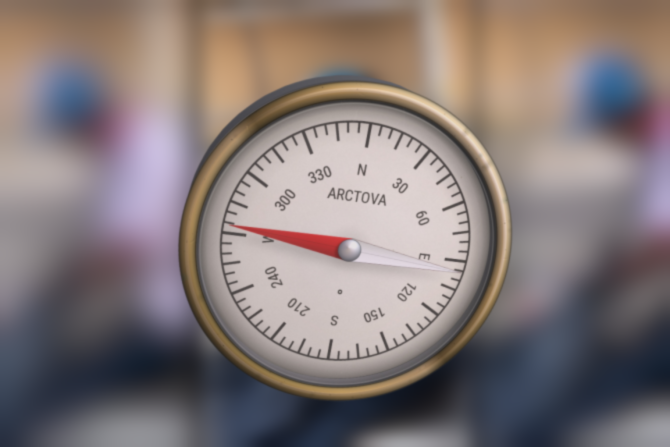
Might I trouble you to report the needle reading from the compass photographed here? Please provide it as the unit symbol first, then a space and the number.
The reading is ° 275
